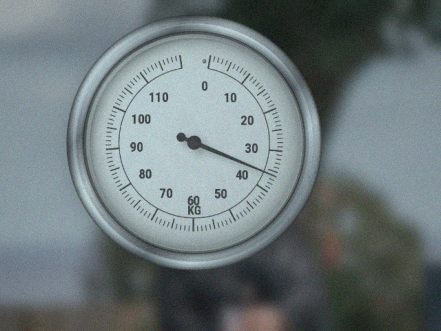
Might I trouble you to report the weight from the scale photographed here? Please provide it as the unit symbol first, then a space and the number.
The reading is kg 36
